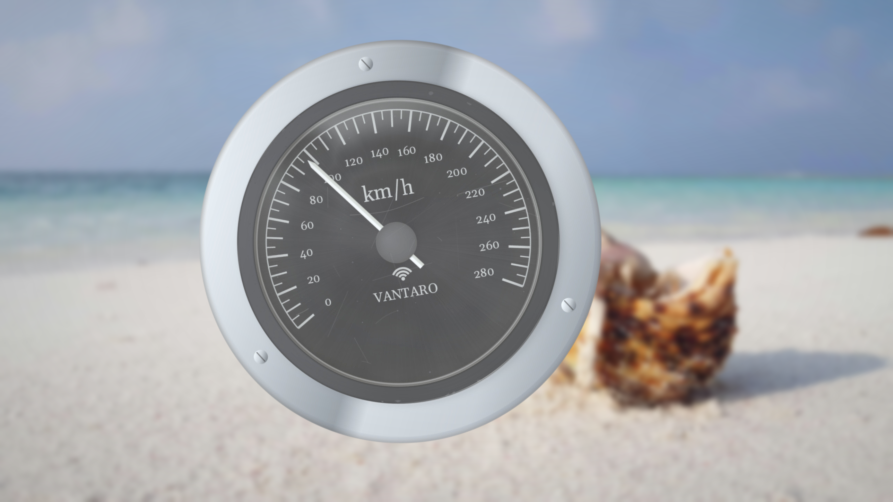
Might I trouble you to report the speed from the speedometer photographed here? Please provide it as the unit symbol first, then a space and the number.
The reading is km/h 97.5
